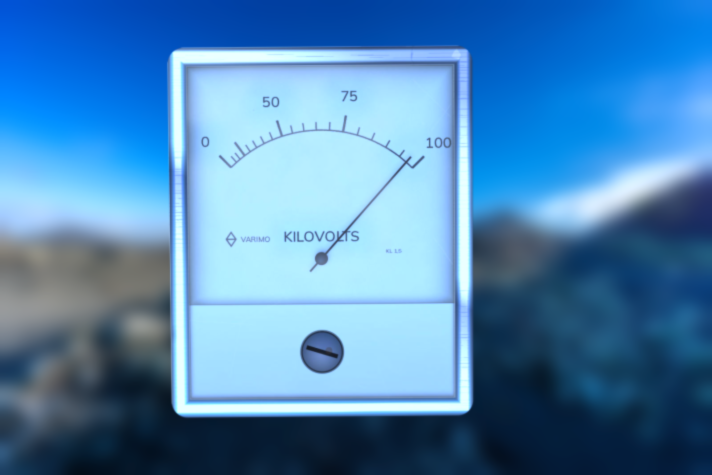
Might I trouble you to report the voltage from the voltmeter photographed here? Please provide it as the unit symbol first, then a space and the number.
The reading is kV 97.5
